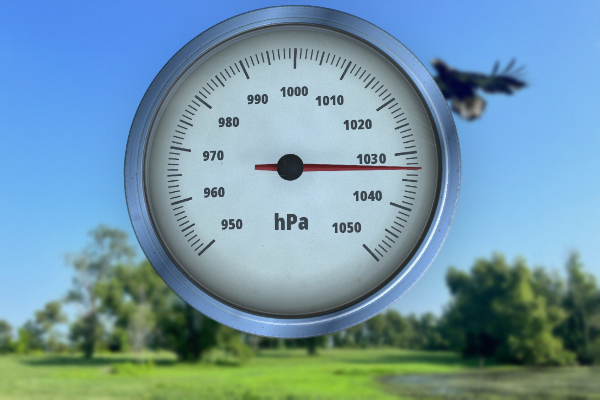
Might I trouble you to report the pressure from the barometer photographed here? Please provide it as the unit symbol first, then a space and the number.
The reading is hPa 1033
